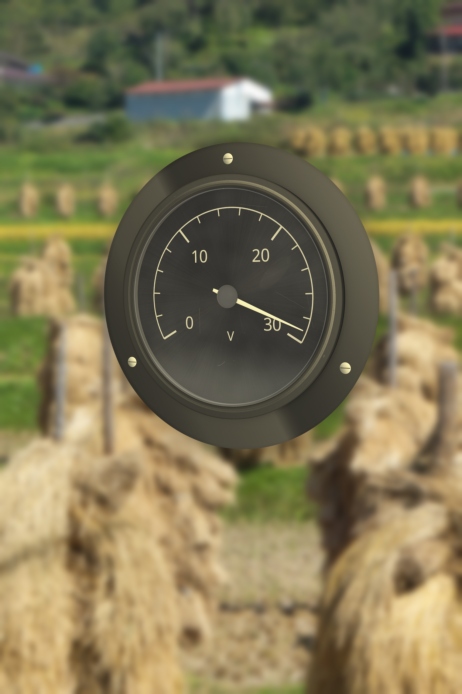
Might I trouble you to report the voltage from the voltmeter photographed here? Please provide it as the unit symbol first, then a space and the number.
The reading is V 29
